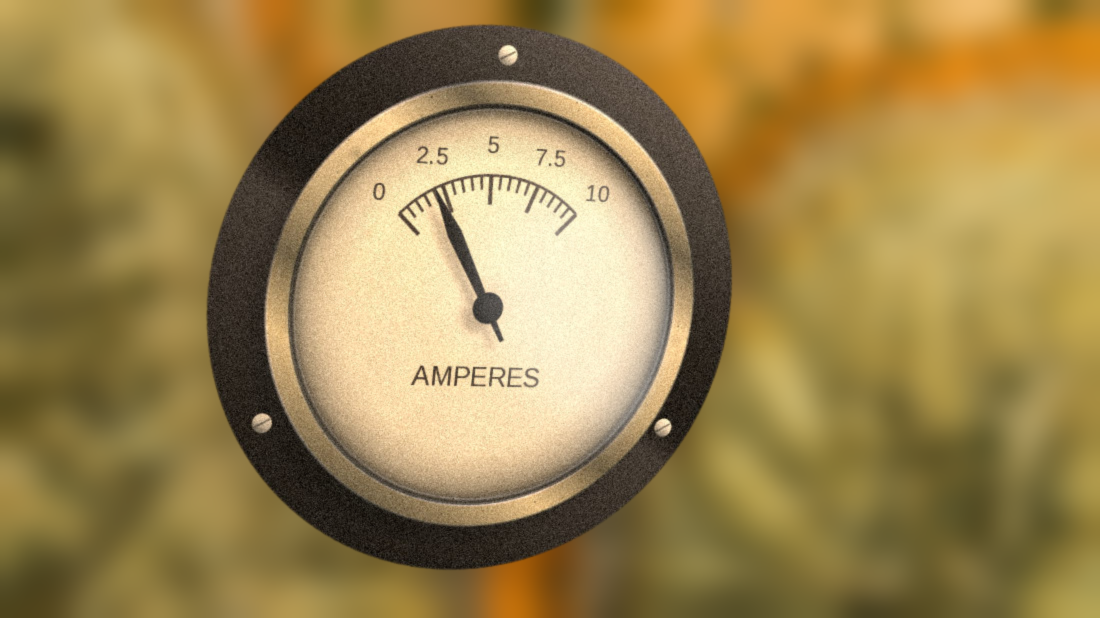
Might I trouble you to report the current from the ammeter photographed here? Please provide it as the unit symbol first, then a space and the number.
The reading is A 2
